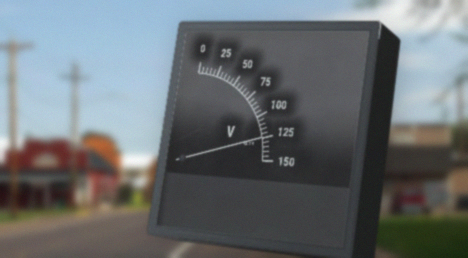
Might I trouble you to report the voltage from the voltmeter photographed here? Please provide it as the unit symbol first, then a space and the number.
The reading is V 125
